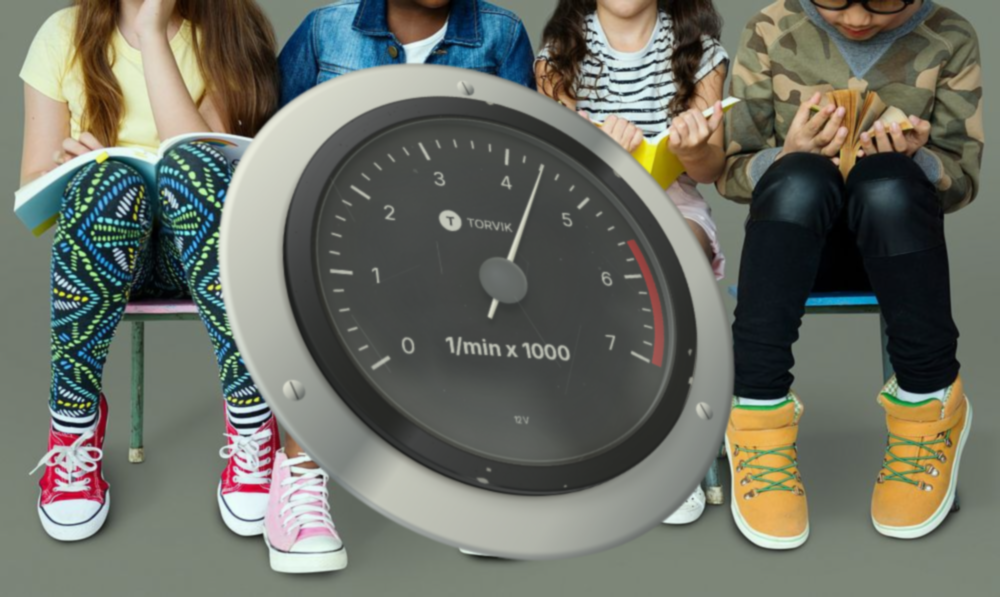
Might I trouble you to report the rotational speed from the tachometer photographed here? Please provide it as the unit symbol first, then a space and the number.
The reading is rpm 4400
